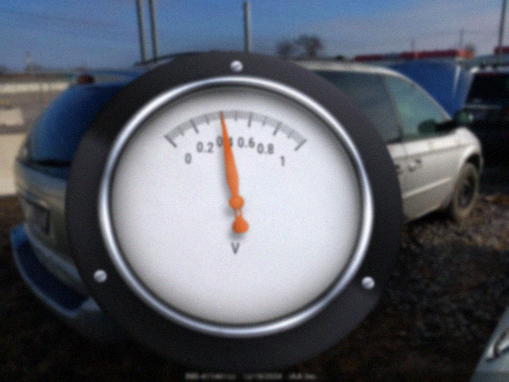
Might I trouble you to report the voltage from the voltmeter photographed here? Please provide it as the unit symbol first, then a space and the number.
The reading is V 0.4
